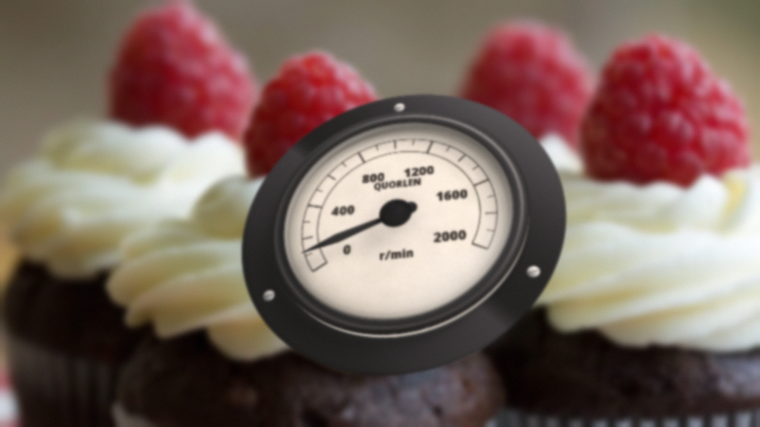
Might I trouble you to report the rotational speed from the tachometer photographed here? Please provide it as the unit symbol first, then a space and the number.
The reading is rpm 100
